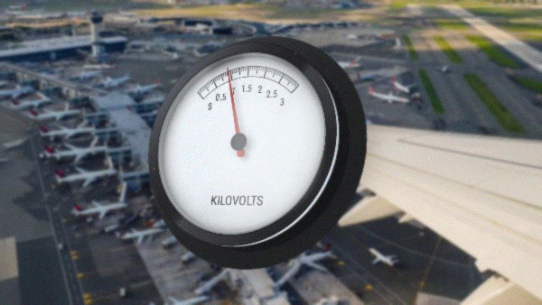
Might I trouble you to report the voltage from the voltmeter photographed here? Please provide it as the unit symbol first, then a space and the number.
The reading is kV 1
